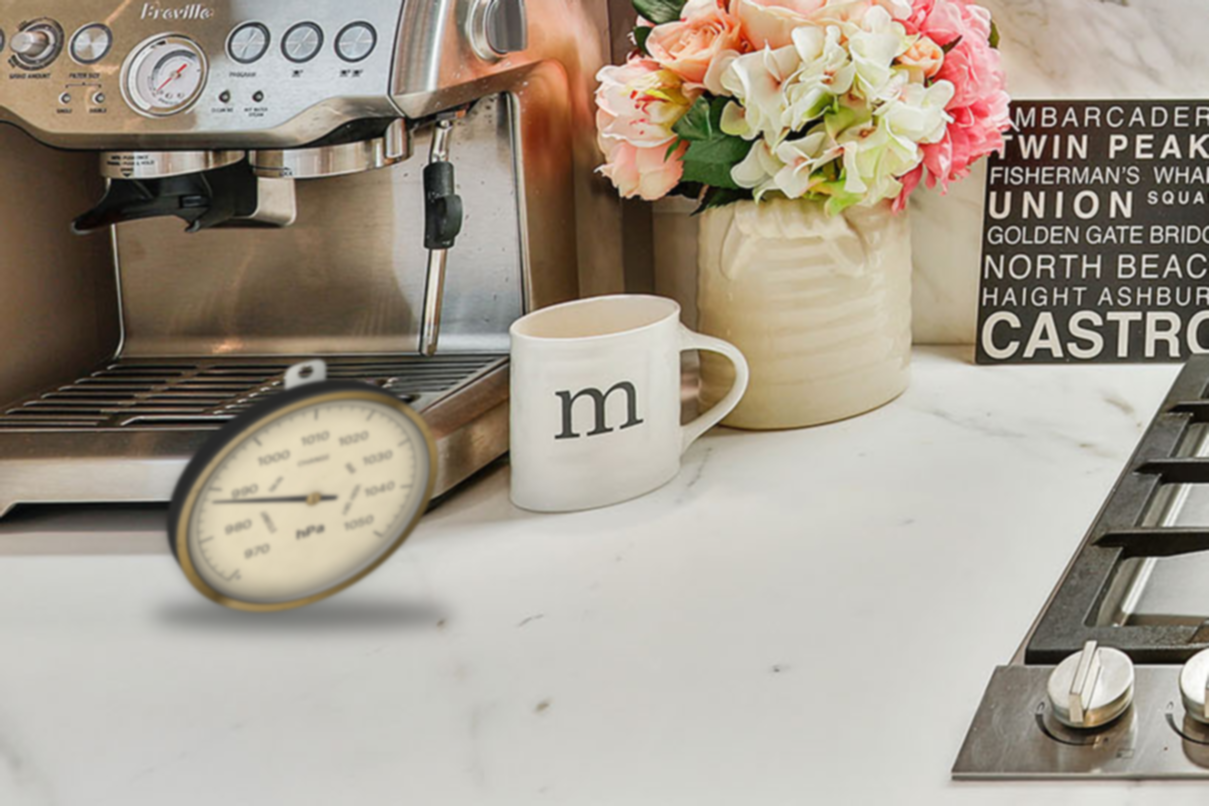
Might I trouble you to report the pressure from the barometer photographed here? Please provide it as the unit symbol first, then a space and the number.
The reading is hPa 988
